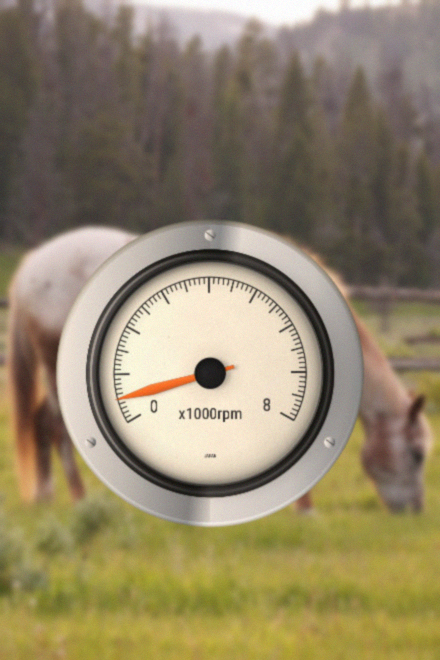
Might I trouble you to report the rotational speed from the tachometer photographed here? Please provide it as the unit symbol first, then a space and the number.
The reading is rpm 500
